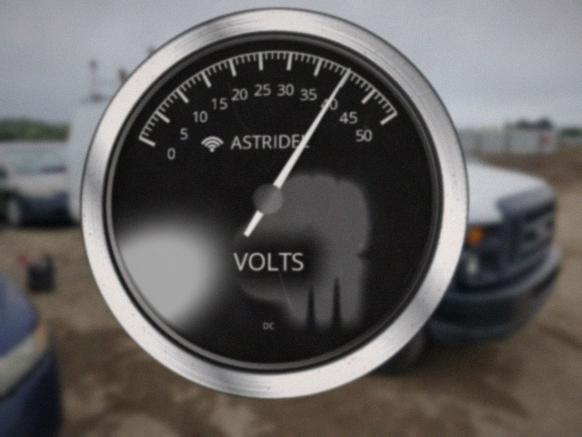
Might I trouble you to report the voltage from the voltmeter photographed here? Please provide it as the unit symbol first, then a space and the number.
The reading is V 40
